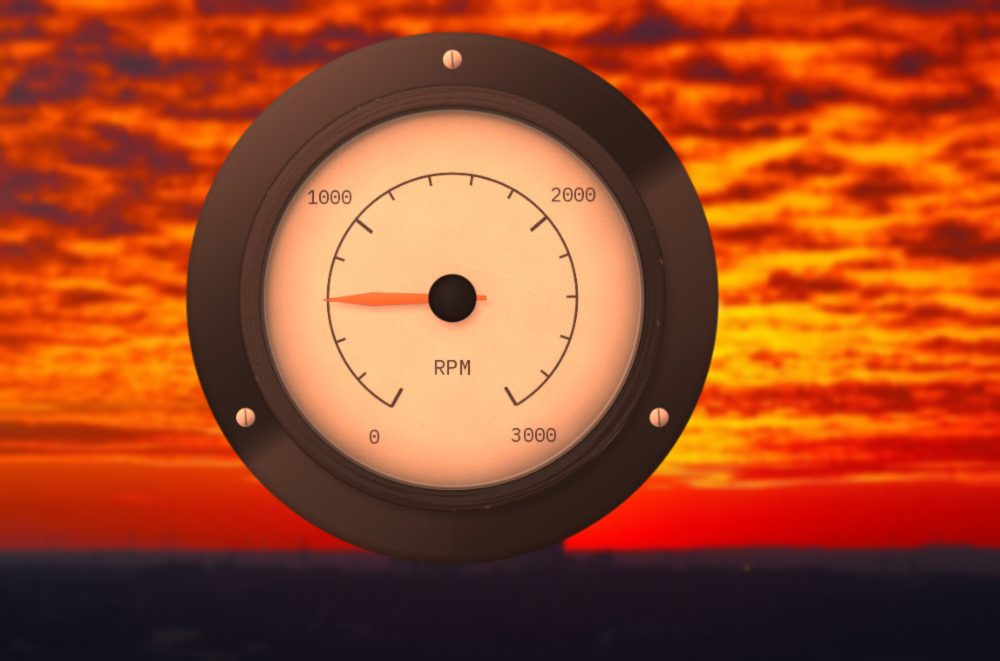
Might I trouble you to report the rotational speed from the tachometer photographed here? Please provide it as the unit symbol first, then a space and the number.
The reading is rpm 600
